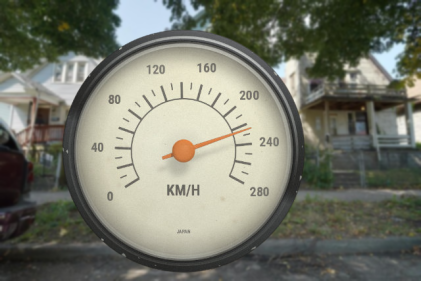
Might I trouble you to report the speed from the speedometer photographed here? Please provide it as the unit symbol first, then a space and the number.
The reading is km/h 225
